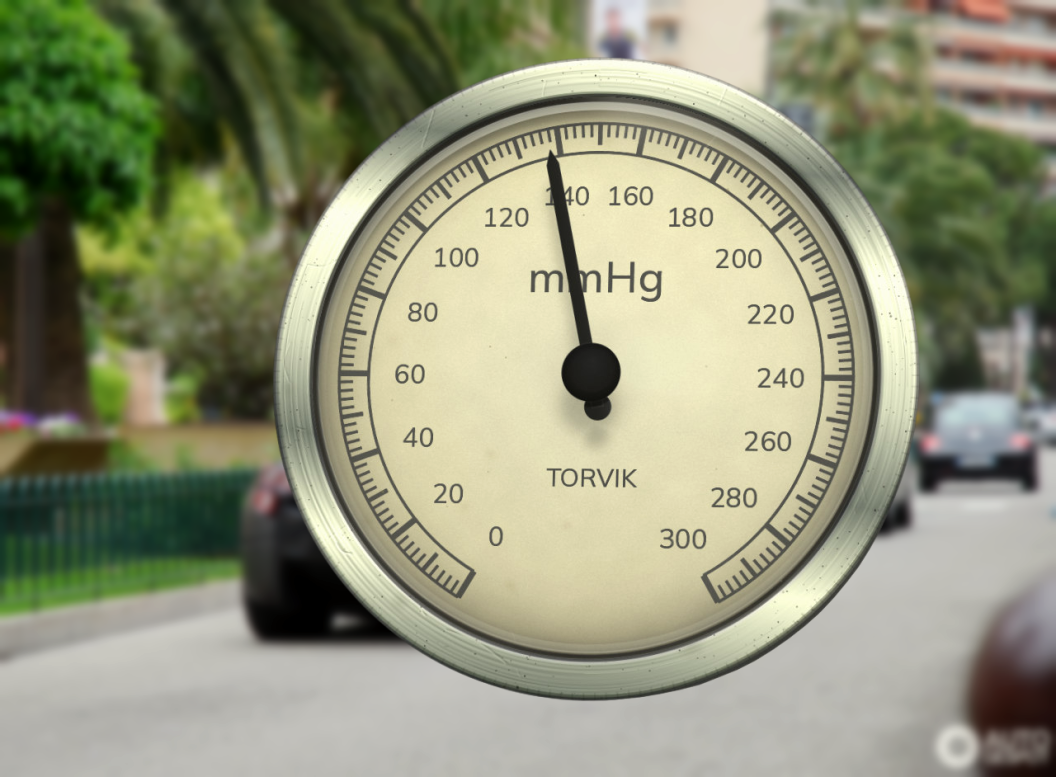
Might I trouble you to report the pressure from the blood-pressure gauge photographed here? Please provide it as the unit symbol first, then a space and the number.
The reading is mmHg 138
